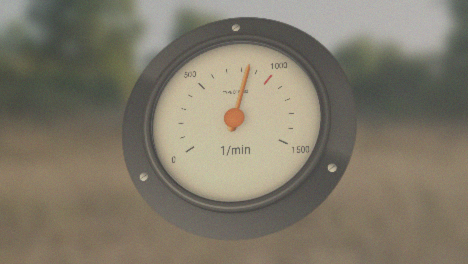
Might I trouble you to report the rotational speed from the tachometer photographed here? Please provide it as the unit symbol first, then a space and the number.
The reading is rpm 850
